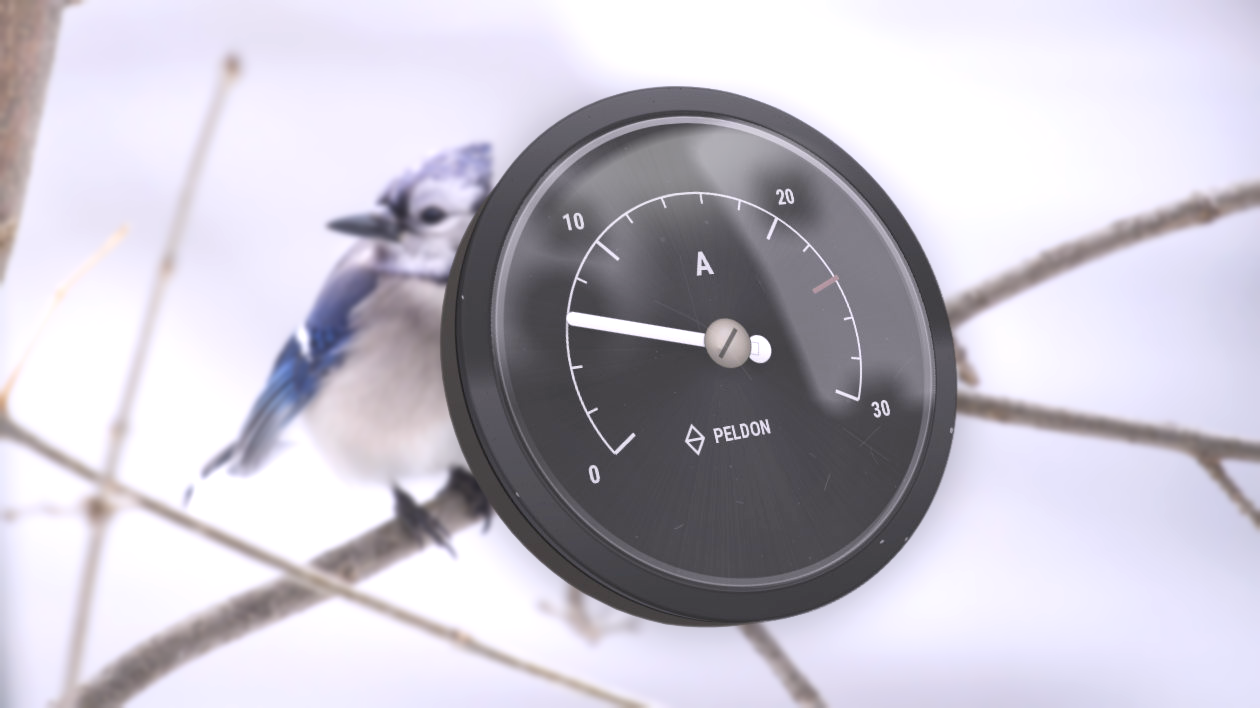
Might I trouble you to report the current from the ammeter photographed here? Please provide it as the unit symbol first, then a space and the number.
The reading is A 6
